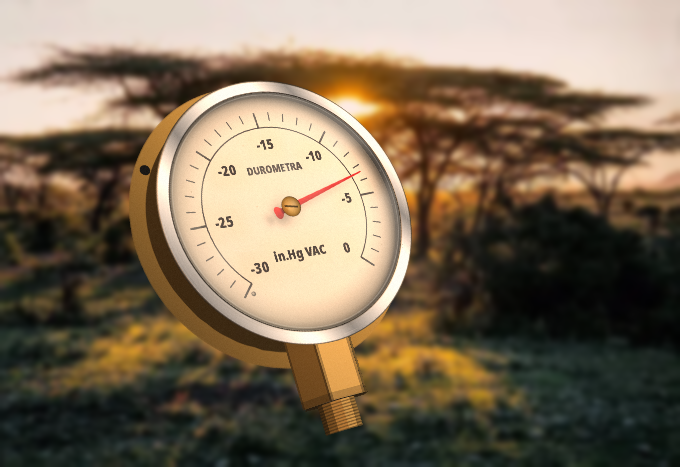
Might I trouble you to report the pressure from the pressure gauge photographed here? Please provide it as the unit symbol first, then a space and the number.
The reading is inHg -6.5
